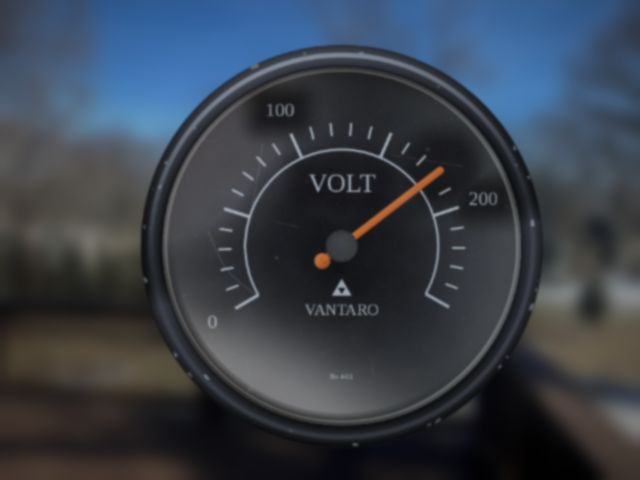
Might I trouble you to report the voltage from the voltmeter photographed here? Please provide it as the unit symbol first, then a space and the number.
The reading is V 180
